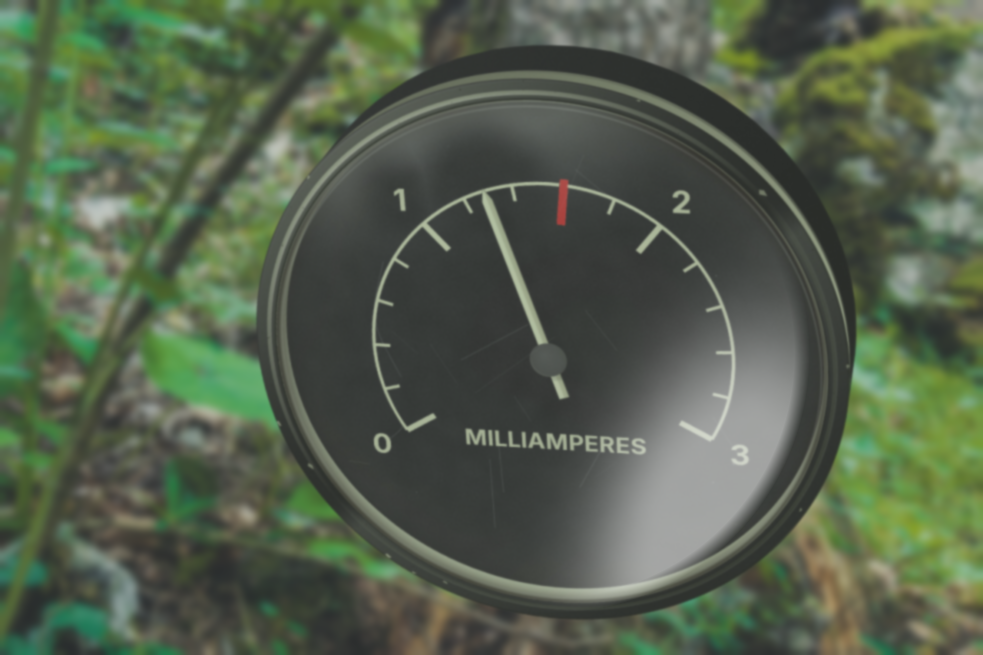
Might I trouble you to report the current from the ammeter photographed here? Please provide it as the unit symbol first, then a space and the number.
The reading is mA 1.3
